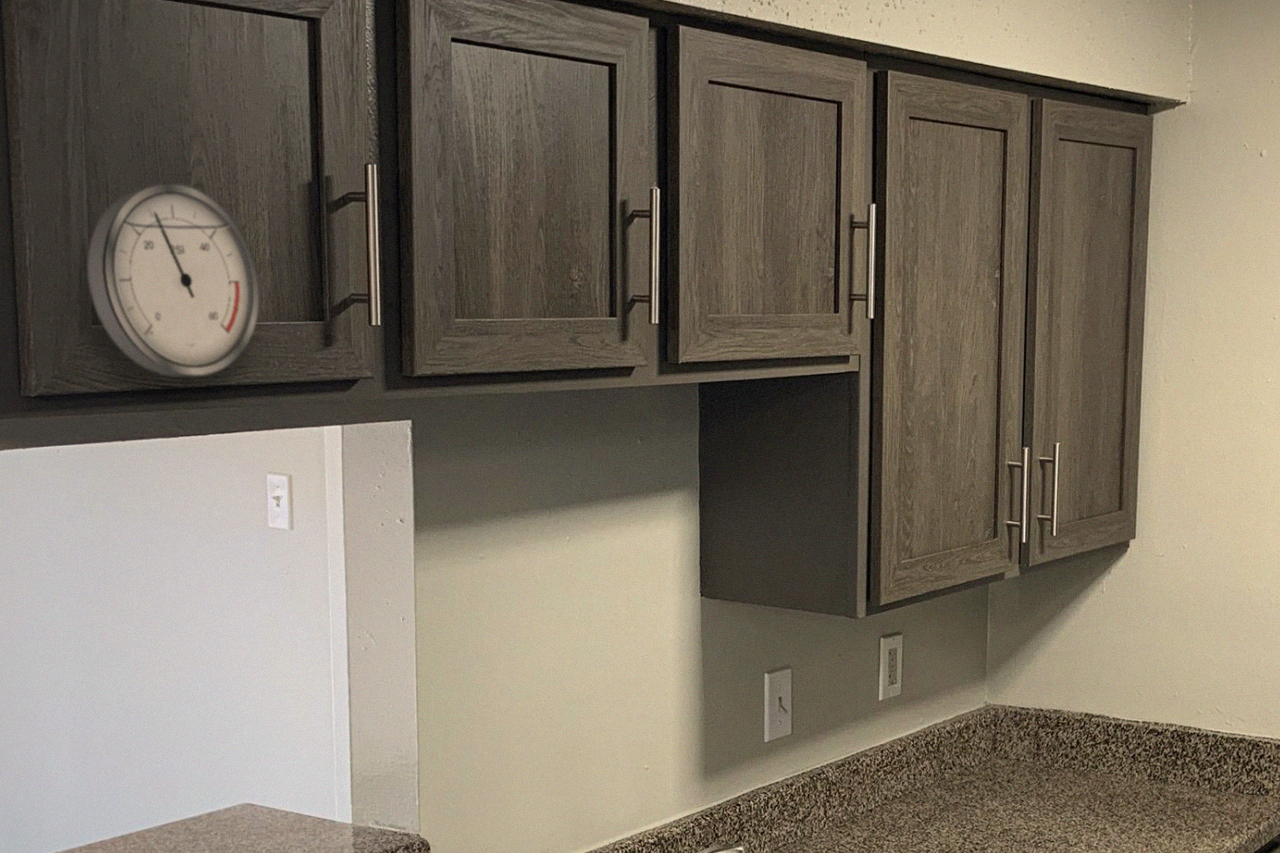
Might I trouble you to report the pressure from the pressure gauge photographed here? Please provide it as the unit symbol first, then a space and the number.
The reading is psi 25
